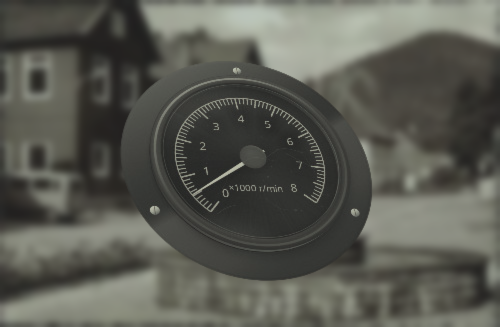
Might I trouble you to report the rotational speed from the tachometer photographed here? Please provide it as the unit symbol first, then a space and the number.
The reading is rpm 500
